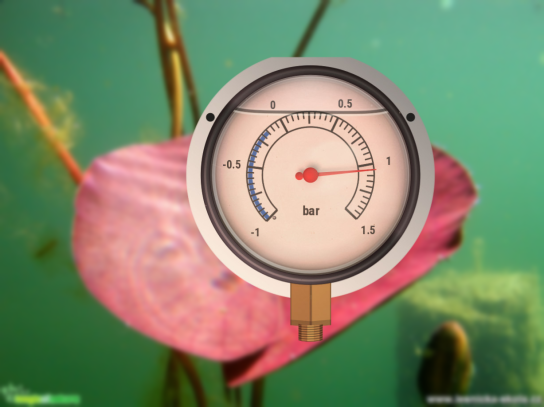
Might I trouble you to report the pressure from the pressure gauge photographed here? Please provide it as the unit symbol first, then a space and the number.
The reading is bar 1.05
